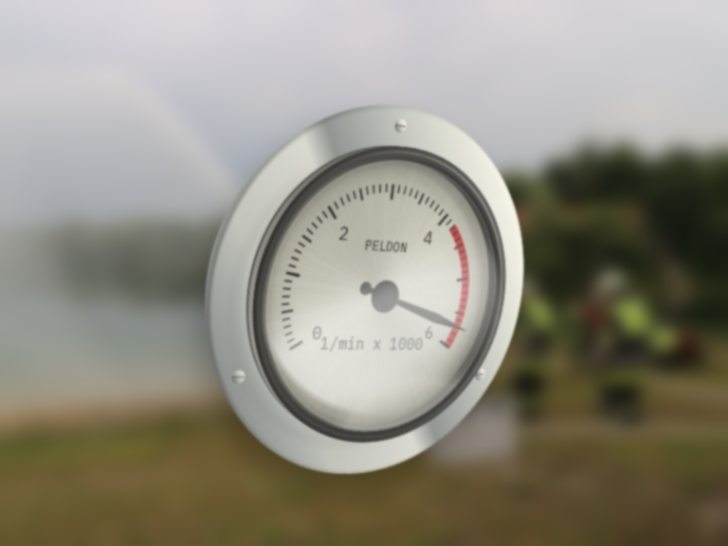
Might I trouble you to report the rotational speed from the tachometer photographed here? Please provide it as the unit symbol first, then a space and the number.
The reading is rpm 5700
